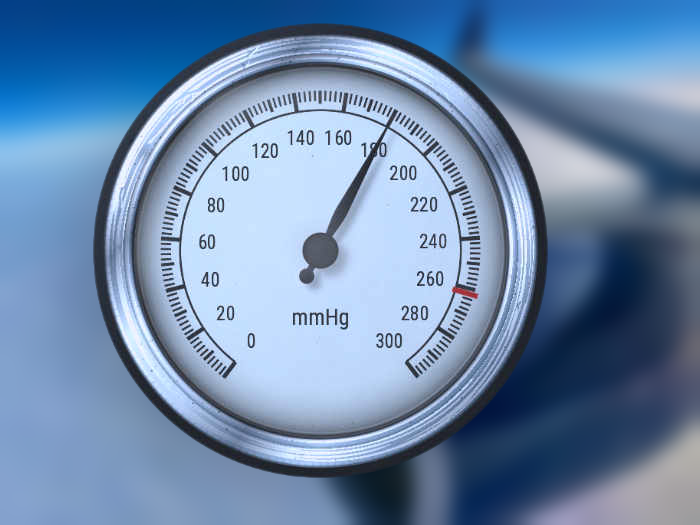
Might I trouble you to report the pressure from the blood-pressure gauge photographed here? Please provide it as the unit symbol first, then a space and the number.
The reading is mmHg 180
